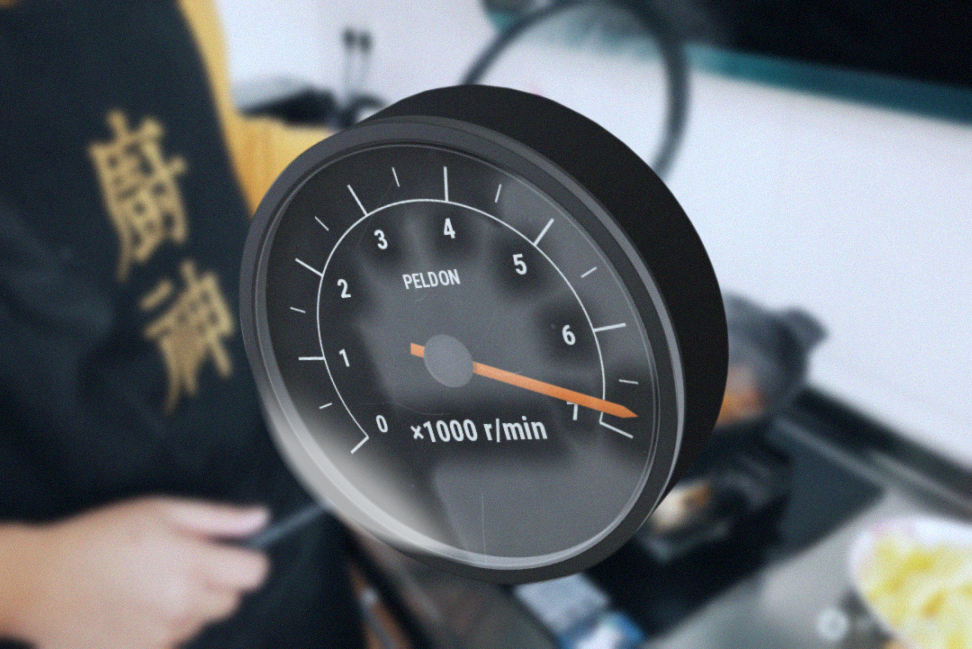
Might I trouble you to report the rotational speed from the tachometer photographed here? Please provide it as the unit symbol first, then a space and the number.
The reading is rpm 6750
